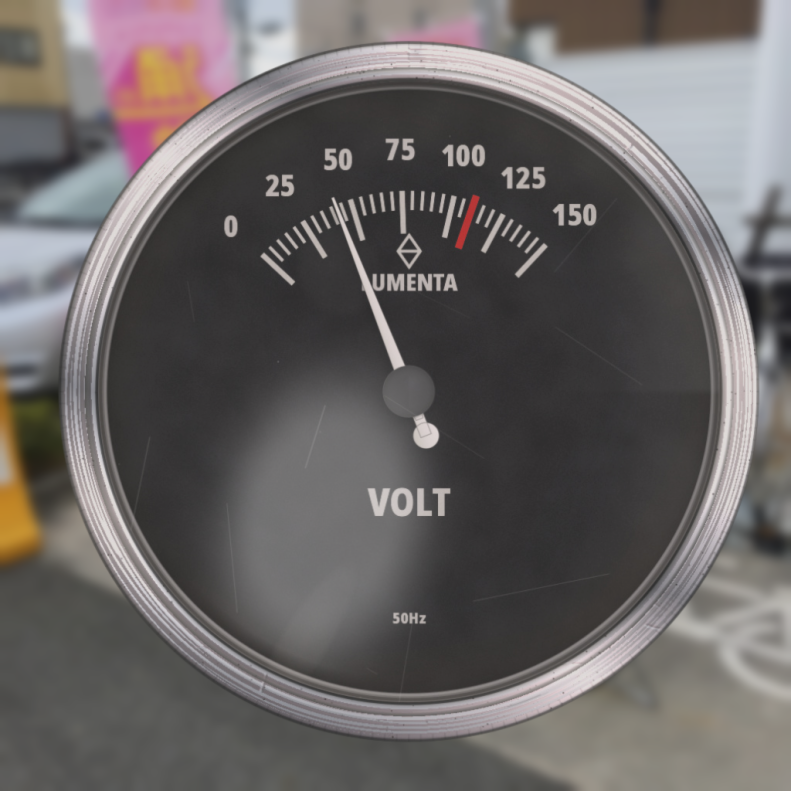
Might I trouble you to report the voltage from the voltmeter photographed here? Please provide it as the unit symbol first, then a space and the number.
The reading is V 42.5
